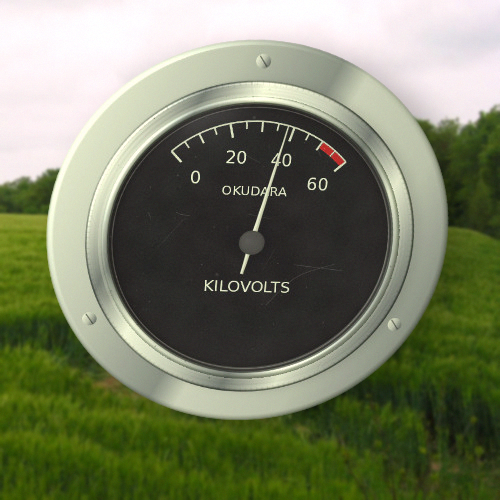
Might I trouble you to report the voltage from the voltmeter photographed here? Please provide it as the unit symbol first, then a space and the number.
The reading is kV 37.5
